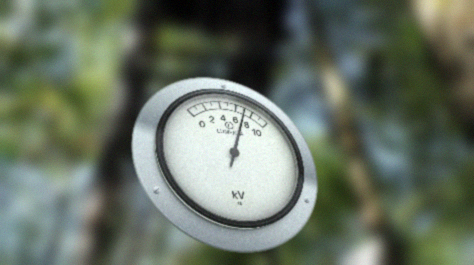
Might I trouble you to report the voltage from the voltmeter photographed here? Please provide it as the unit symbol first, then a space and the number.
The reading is kV 7
